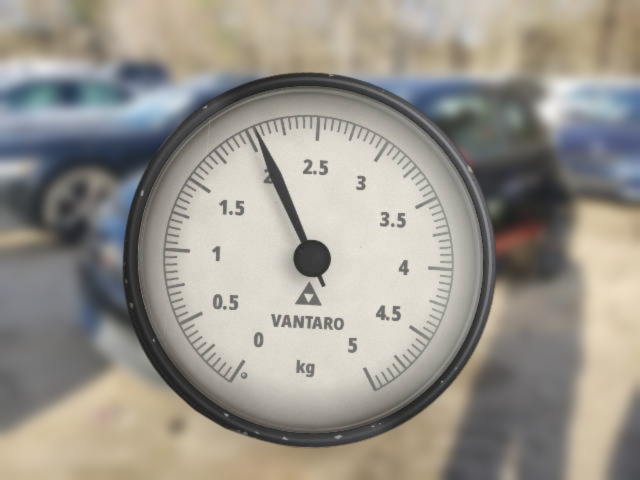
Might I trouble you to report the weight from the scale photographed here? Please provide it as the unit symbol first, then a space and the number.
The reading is kg 2.05
